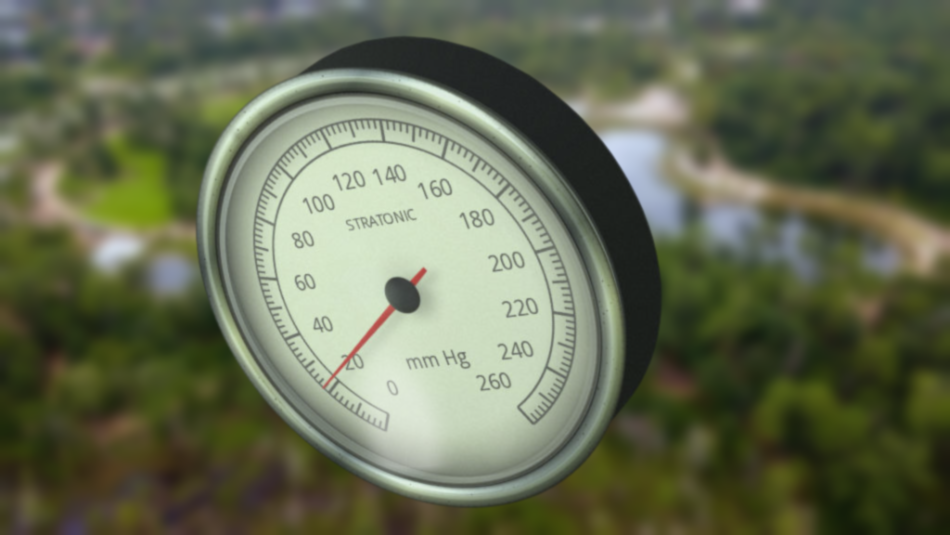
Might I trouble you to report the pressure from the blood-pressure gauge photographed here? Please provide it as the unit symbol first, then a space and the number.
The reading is mmHg 22
